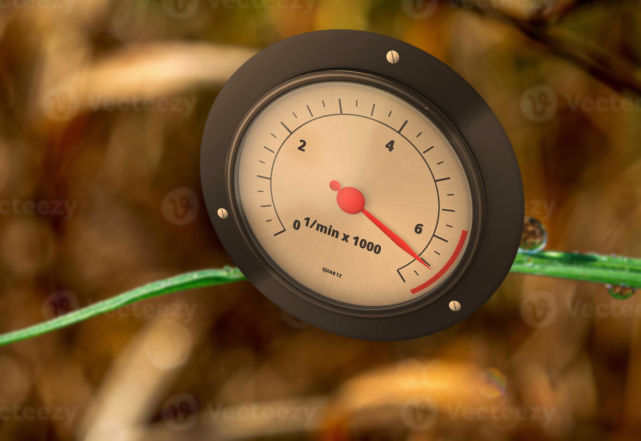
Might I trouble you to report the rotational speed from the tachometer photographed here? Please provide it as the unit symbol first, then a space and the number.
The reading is rpm 6500
